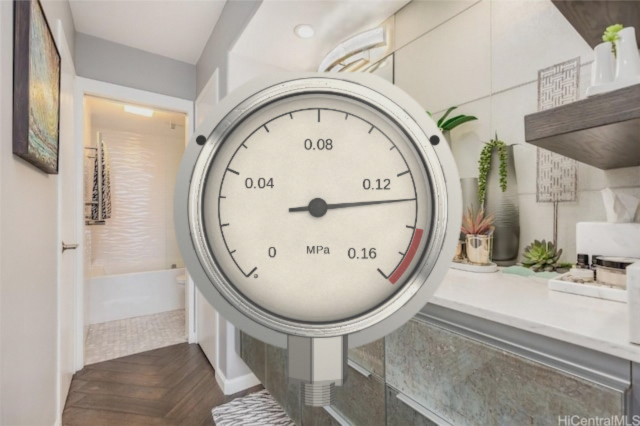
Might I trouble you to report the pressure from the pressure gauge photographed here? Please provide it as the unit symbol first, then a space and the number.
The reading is MPa 0.13
